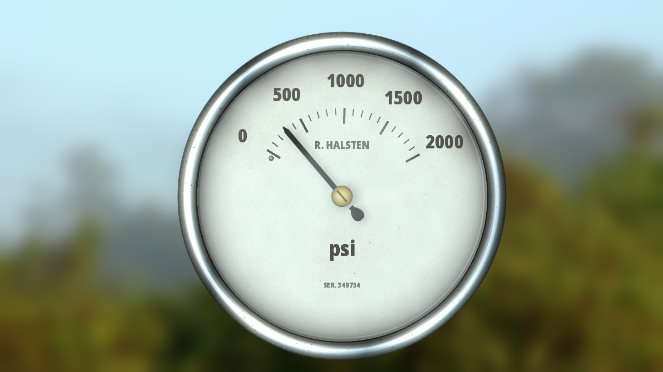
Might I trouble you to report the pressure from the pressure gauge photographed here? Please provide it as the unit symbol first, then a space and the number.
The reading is psi 300
